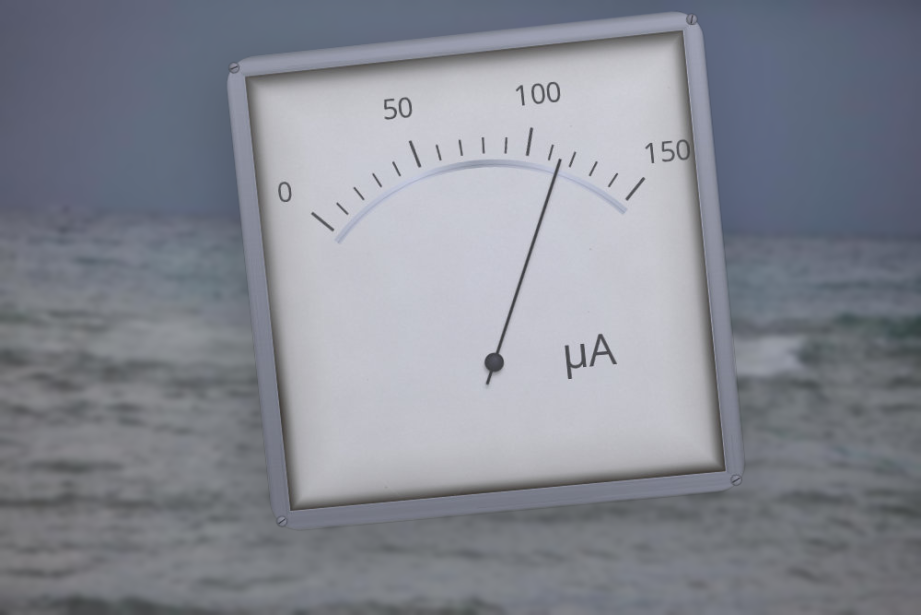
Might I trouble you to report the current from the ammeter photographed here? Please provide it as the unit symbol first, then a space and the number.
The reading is µA 115
